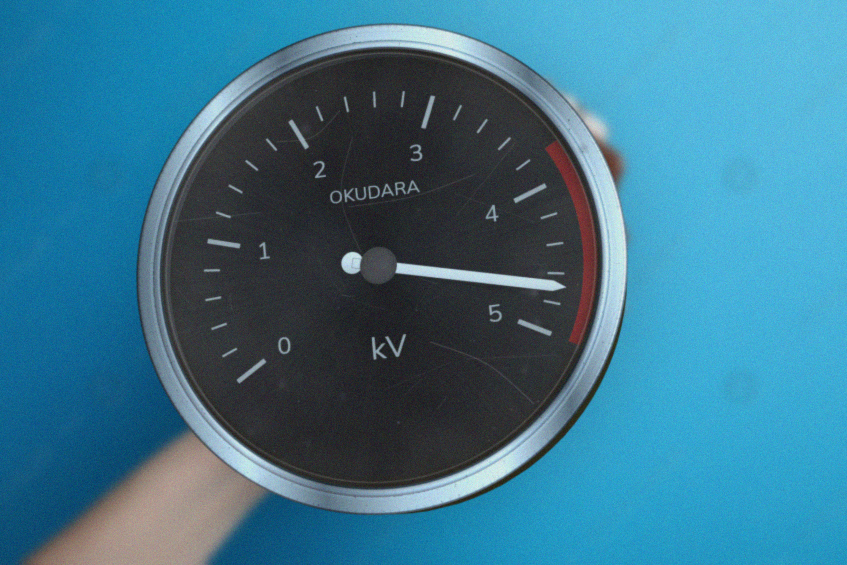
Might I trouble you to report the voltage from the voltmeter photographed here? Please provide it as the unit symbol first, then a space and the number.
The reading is kV 4.7
